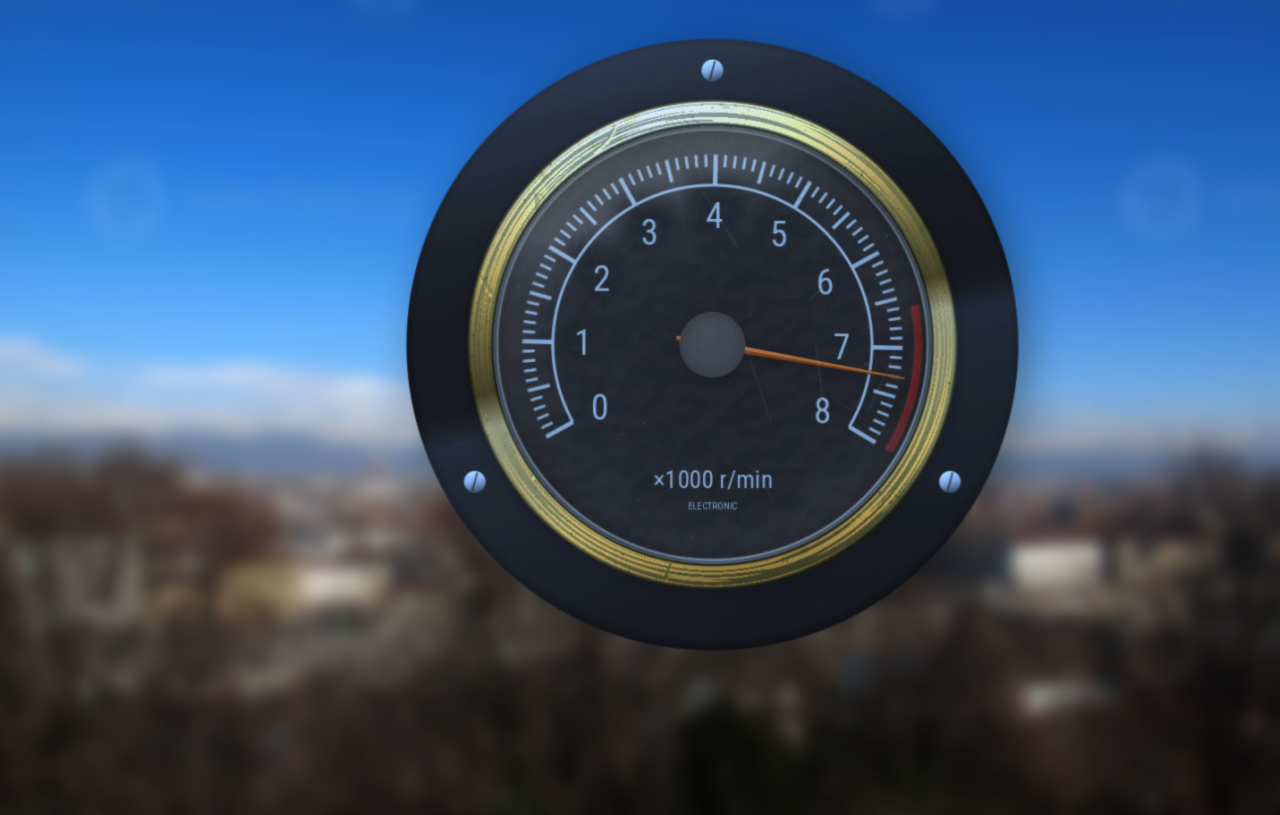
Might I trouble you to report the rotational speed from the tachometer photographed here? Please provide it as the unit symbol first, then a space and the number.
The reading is rpm 7300
